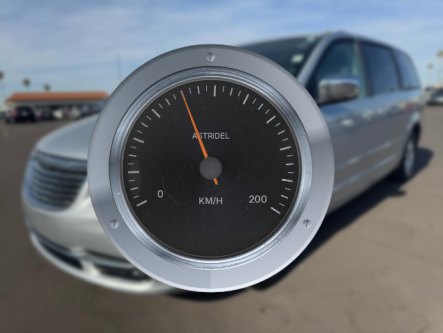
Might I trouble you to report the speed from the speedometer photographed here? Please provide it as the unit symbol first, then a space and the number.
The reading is km/h 80
